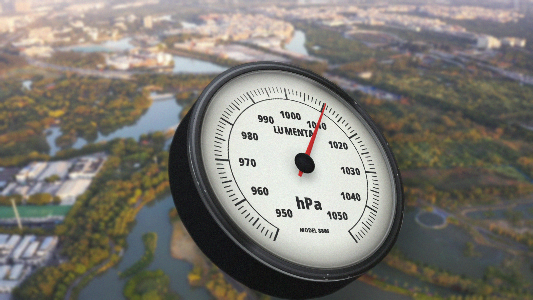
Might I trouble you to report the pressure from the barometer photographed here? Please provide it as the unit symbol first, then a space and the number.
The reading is hPa 1010
